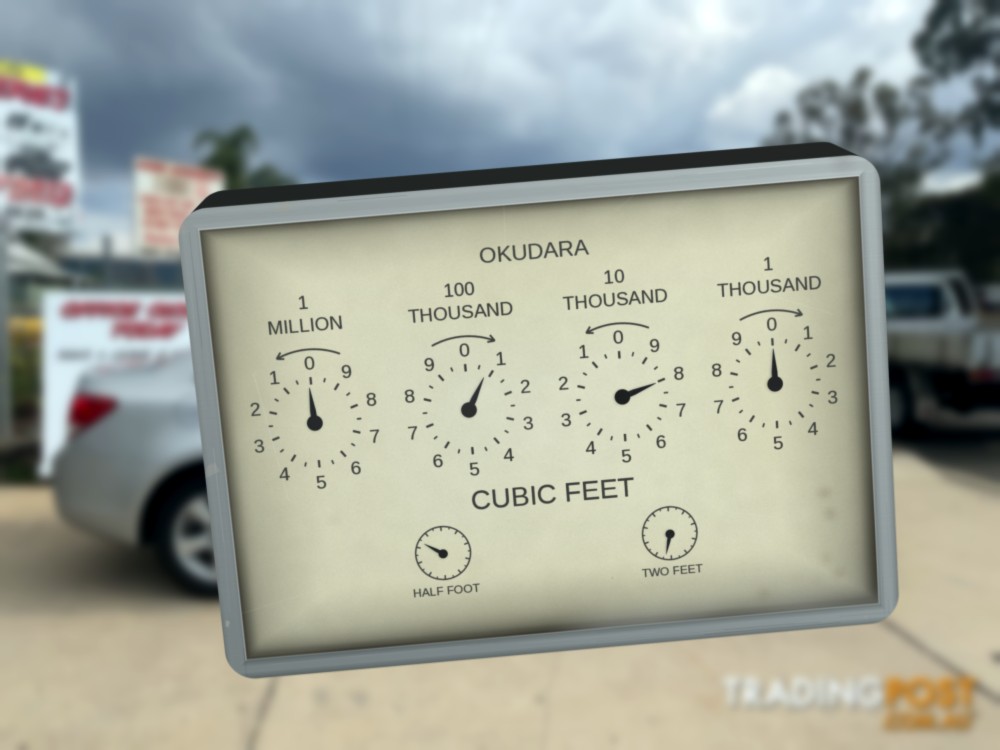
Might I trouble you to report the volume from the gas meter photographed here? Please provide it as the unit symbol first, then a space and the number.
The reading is ft³ 8000
